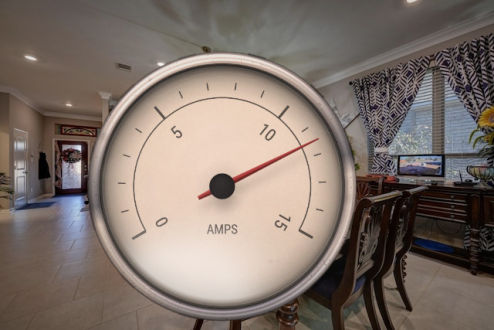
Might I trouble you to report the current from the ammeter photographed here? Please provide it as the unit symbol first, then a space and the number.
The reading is A 11.5
